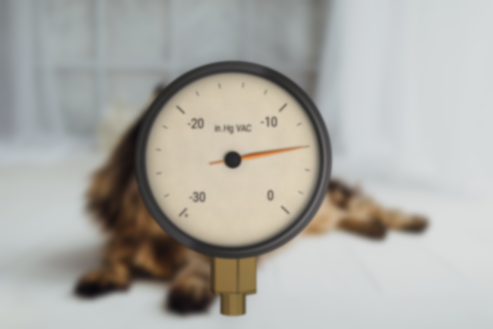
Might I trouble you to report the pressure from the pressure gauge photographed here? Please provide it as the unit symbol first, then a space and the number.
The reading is inHg -6
